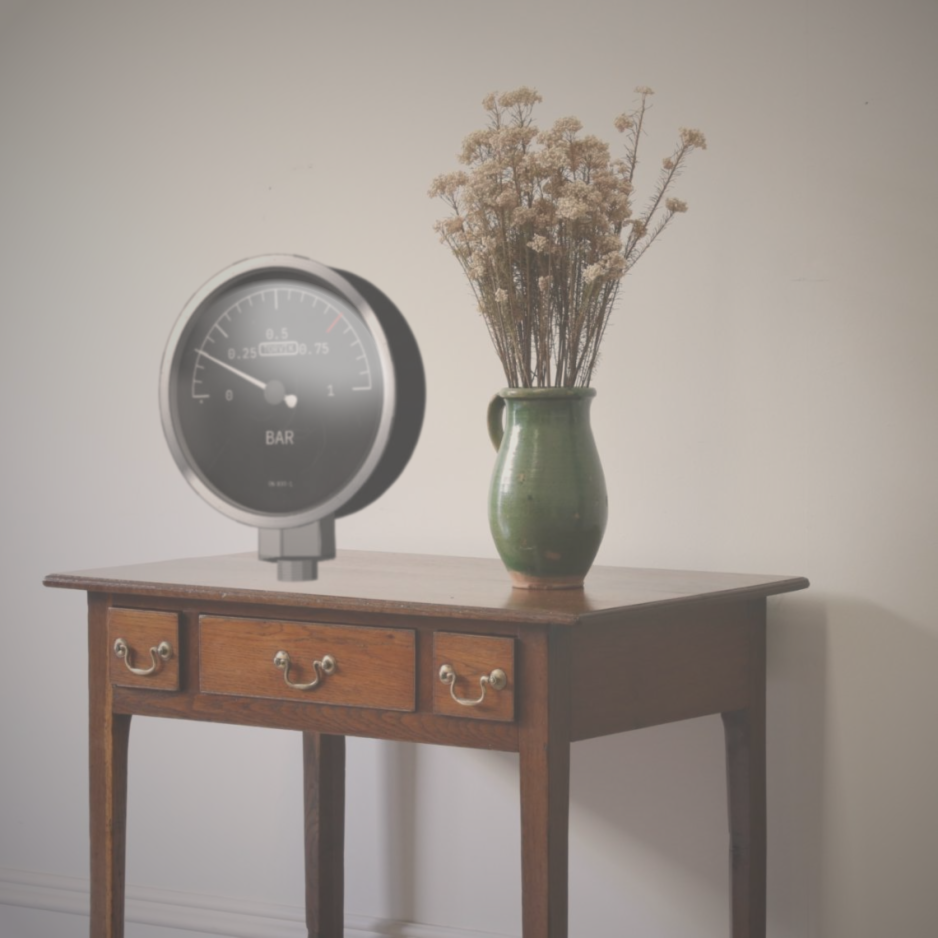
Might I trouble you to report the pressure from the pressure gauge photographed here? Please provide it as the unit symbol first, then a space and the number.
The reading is bar 0.15
